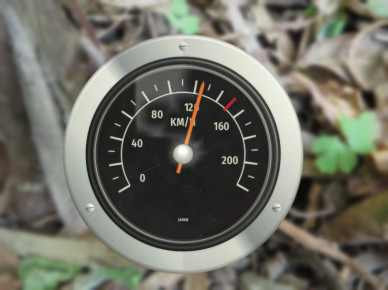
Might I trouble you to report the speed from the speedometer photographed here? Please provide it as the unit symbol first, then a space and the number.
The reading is km/h 125
